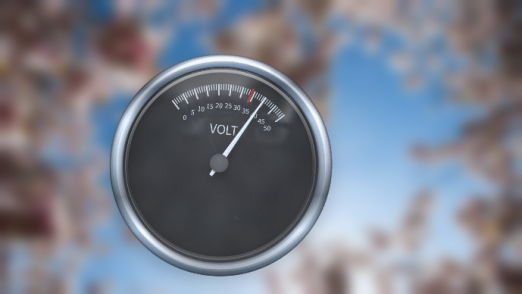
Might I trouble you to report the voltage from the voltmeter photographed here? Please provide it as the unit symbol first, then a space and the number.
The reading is V 40
